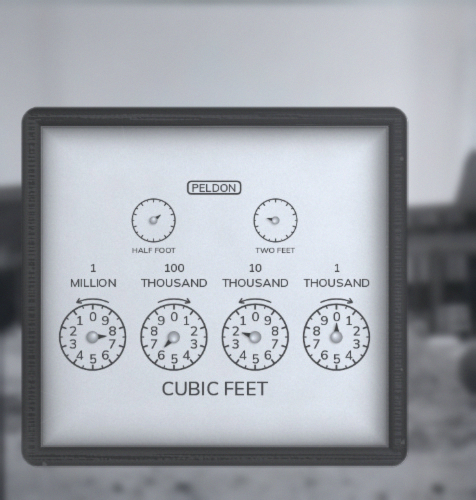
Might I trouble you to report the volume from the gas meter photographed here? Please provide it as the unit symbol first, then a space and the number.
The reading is ft³ 762000
